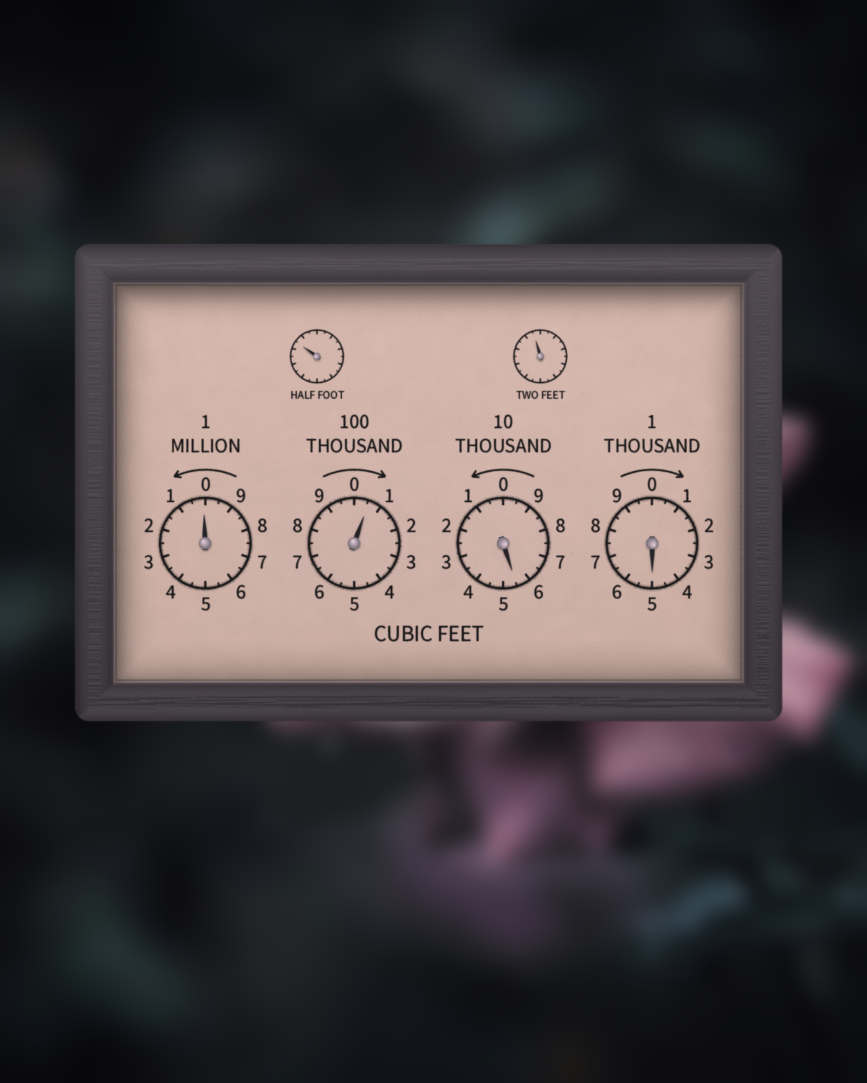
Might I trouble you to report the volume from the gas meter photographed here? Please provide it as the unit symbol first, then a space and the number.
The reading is ft³ 5500
